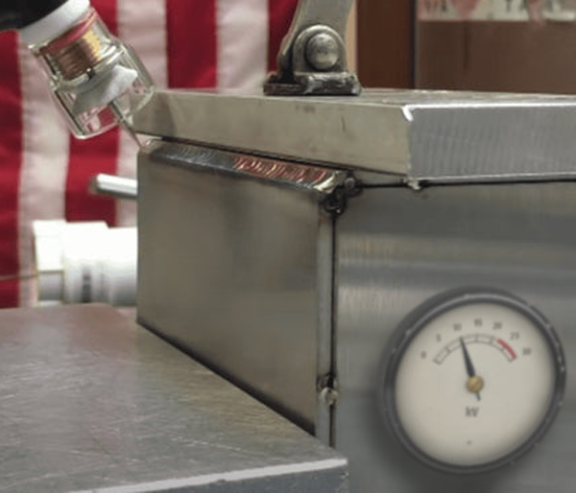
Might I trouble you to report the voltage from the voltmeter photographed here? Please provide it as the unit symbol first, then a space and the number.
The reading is kV 10
